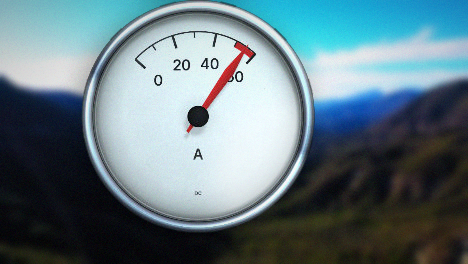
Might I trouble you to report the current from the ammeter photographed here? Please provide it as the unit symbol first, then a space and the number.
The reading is A 55
